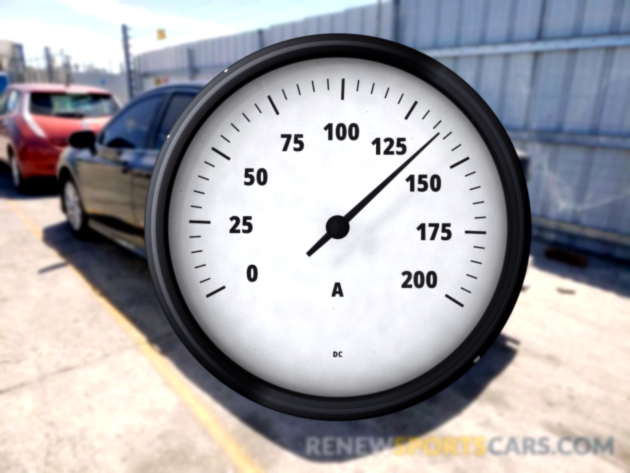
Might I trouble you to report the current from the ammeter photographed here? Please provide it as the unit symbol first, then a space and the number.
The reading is A 137.5
